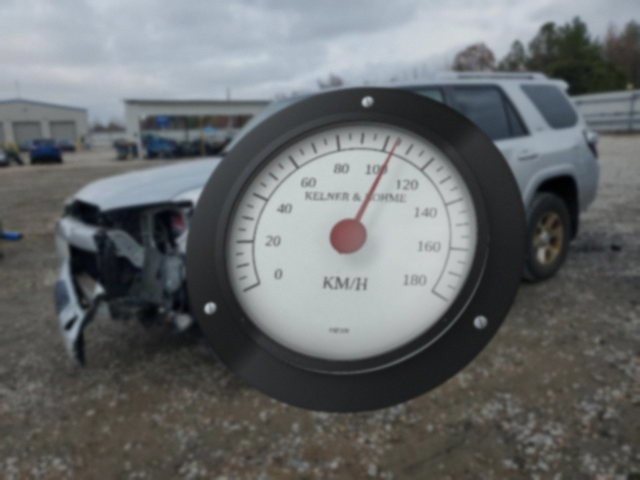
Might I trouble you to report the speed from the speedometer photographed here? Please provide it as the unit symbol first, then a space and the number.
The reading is km/h 105
